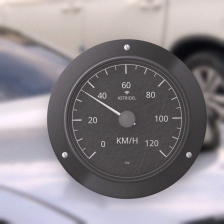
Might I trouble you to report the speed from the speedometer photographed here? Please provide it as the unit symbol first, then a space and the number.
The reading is km/h 35
